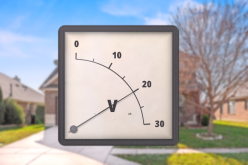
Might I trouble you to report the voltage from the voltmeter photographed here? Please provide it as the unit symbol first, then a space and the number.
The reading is V 20
